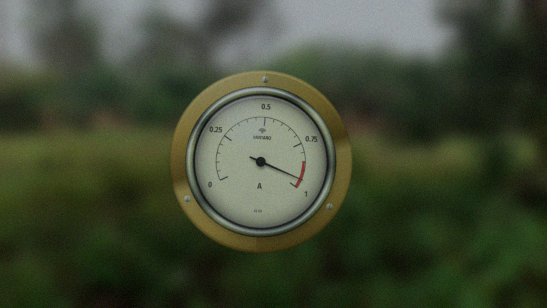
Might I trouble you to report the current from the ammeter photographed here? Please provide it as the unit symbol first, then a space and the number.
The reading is A 0.95
